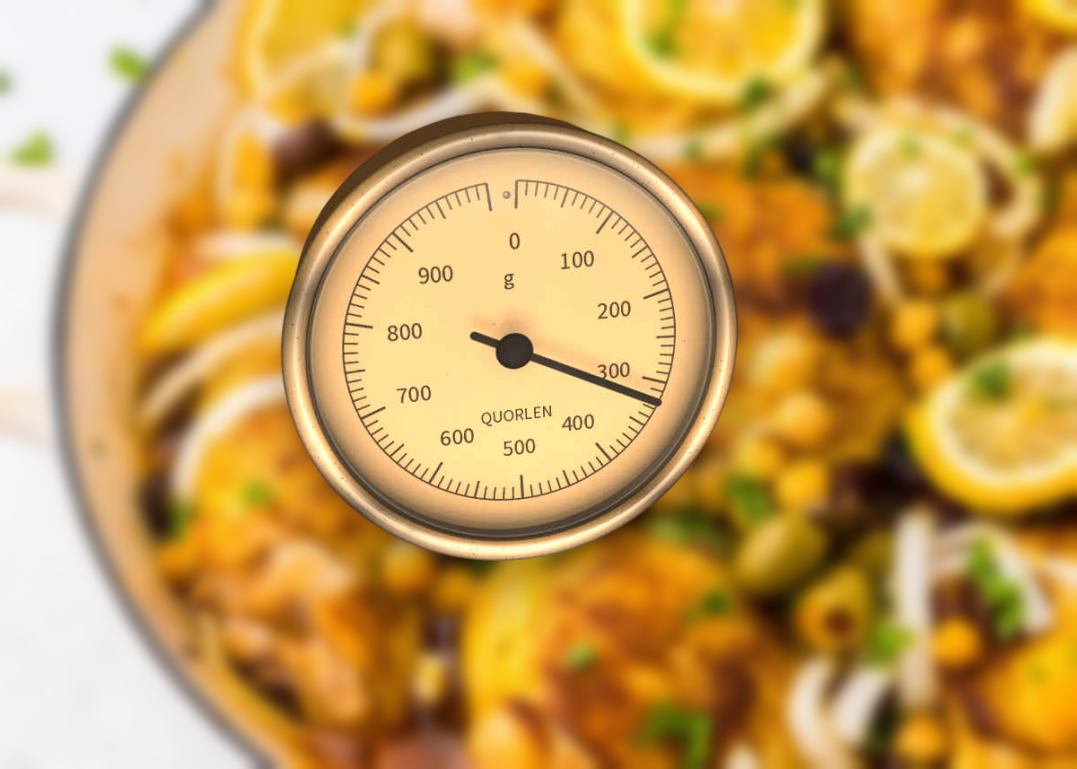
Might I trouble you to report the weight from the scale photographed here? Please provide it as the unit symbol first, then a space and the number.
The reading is g 320
